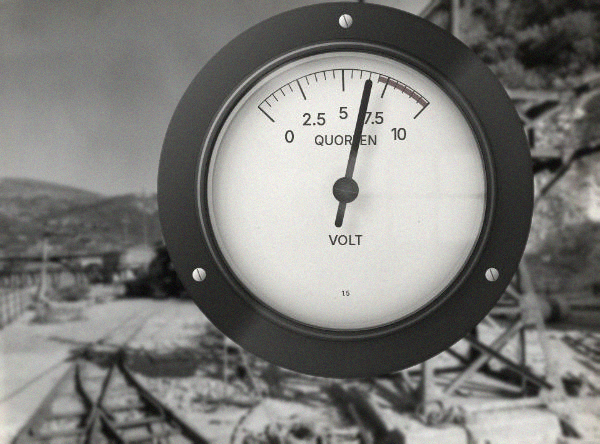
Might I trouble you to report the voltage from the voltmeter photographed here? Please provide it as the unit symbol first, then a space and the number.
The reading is V 6.5
